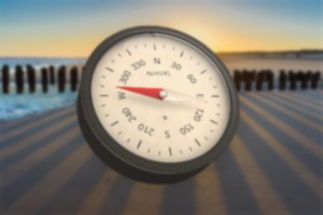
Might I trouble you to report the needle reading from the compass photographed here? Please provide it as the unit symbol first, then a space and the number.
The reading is ° 280
